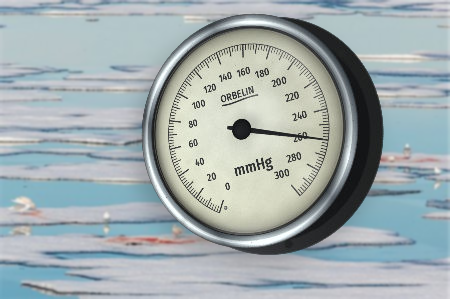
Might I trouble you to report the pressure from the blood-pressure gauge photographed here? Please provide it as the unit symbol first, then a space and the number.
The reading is mmHg 260
